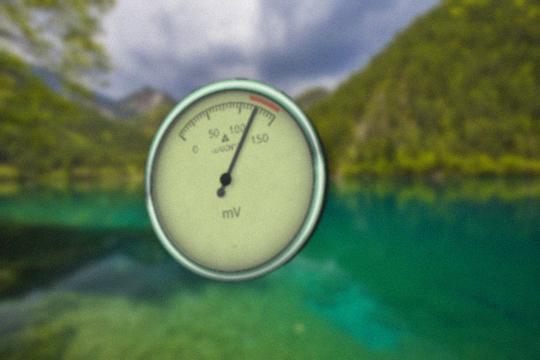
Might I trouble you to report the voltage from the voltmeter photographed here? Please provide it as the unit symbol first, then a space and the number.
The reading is mV 125
